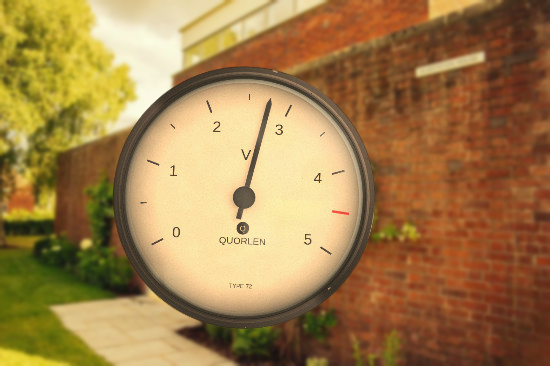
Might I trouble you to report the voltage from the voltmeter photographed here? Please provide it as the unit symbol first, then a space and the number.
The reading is V 2.75
